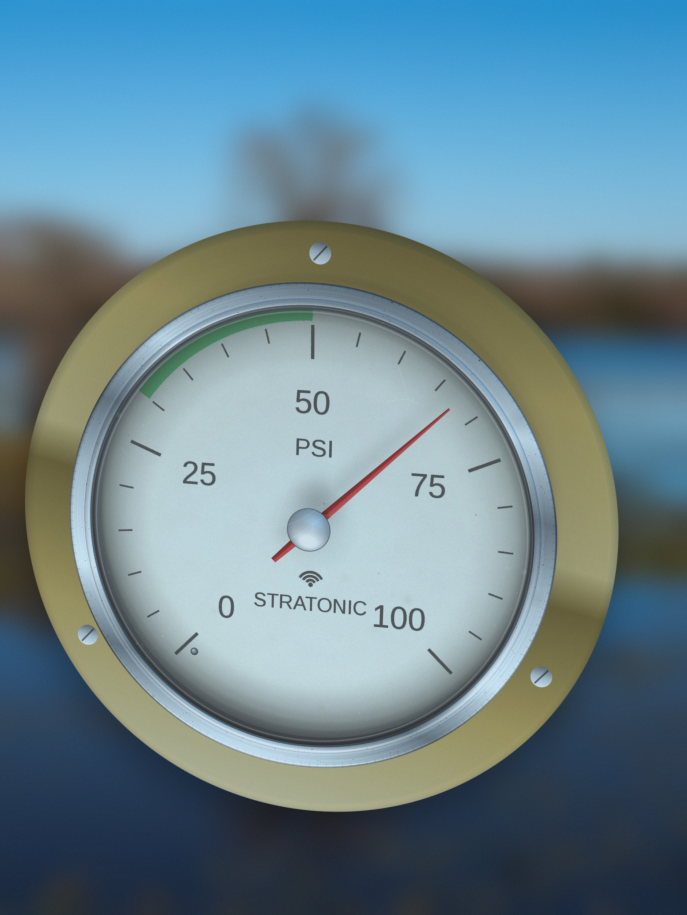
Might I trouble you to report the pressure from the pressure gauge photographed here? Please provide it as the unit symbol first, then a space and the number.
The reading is psi 67.5
